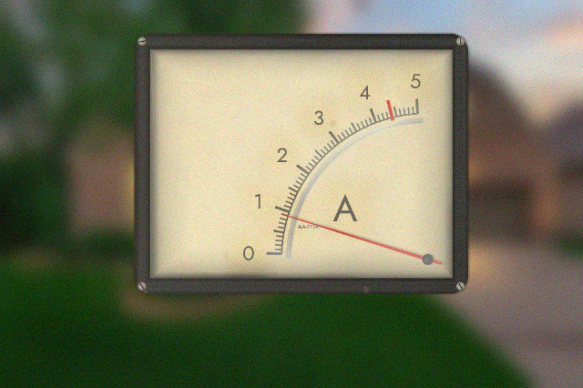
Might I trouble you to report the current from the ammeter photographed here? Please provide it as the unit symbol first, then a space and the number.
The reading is A 0.9
